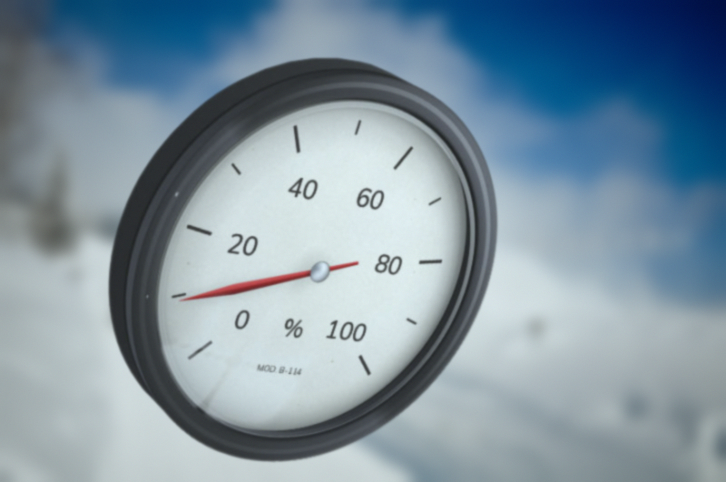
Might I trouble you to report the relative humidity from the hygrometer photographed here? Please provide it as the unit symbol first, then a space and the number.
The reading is % 10
